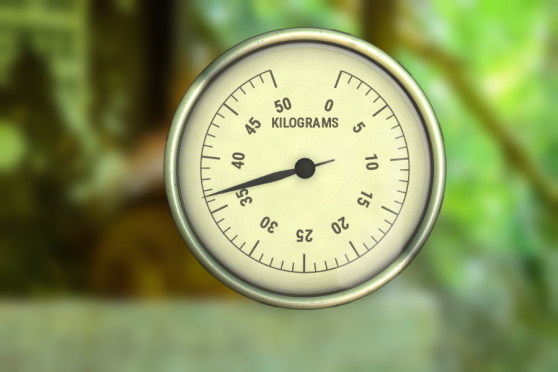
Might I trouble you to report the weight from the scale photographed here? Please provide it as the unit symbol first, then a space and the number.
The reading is kg 36.5
